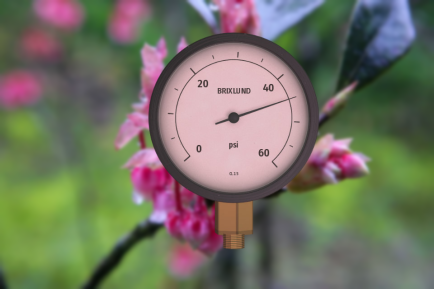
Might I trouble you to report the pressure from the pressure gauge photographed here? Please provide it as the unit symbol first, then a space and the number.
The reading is psi 45
